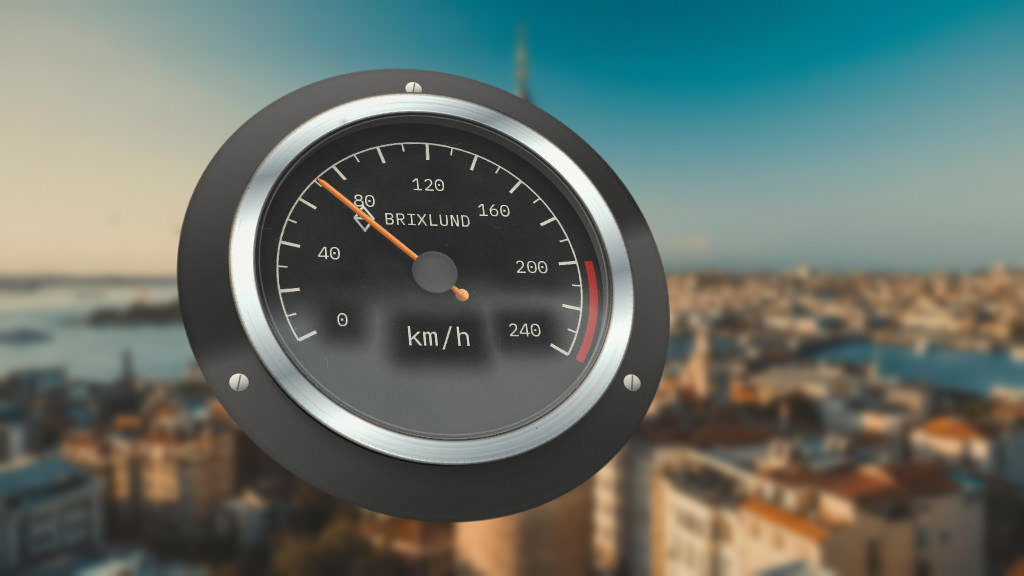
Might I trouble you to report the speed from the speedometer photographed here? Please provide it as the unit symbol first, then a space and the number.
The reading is km/h 70
